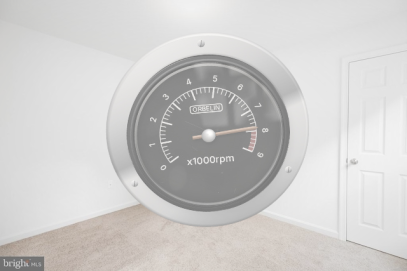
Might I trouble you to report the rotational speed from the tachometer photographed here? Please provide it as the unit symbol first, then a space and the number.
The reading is rpm 7800
